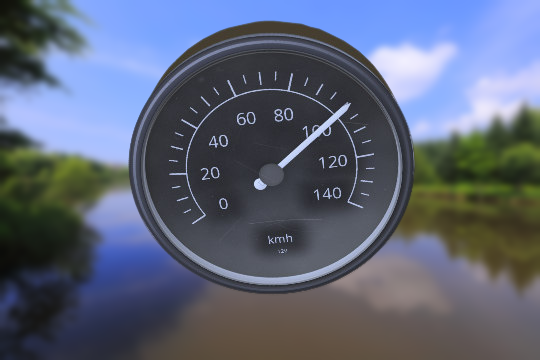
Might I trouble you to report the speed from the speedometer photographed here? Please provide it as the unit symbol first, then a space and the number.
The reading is km/h 100
